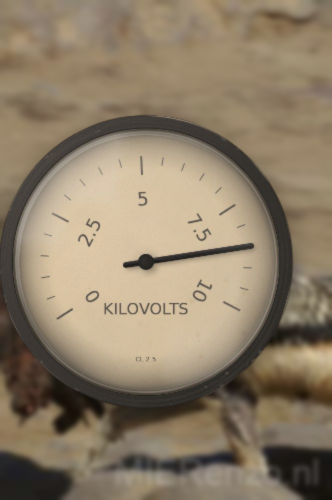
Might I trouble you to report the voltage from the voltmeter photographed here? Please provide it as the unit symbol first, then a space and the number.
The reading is kV 8.5
